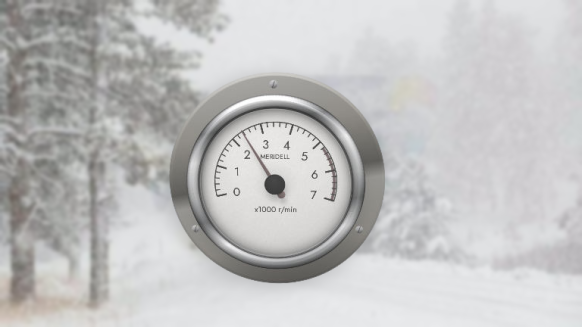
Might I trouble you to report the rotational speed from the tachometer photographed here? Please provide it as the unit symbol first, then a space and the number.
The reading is rpm 2400
